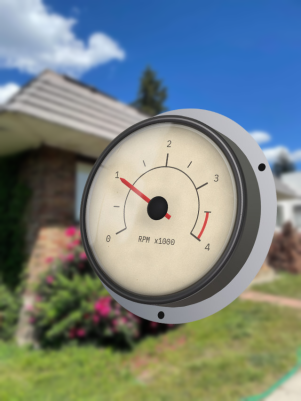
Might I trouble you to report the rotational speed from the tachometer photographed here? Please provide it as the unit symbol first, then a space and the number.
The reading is rpm 1000
